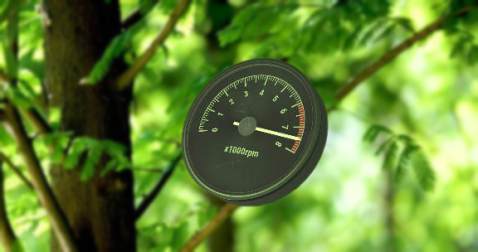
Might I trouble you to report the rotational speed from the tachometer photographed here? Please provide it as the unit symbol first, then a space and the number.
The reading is rpm 7500
